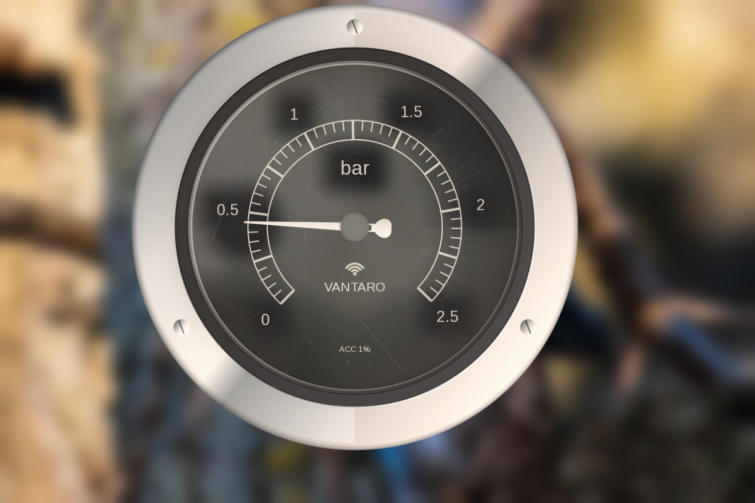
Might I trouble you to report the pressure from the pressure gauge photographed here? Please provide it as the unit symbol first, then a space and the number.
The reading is bar 0.45
